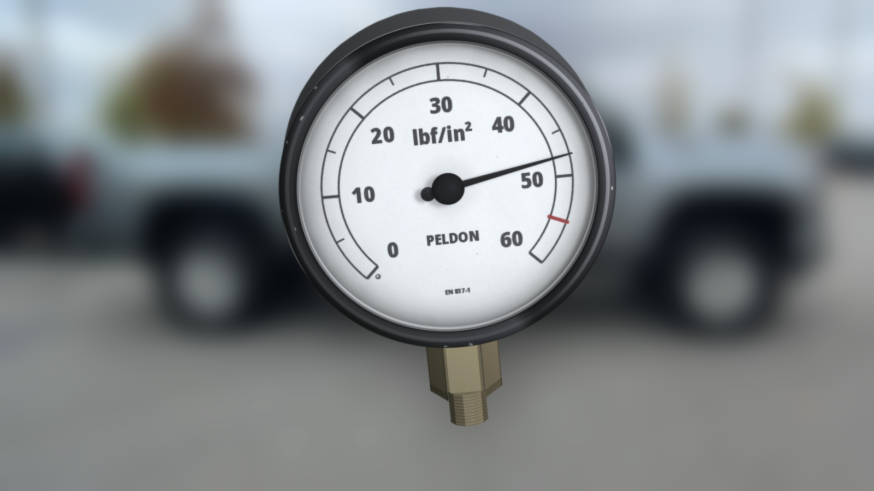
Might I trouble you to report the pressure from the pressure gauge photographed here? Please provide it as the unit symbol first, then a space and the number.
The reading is psi 47.5
